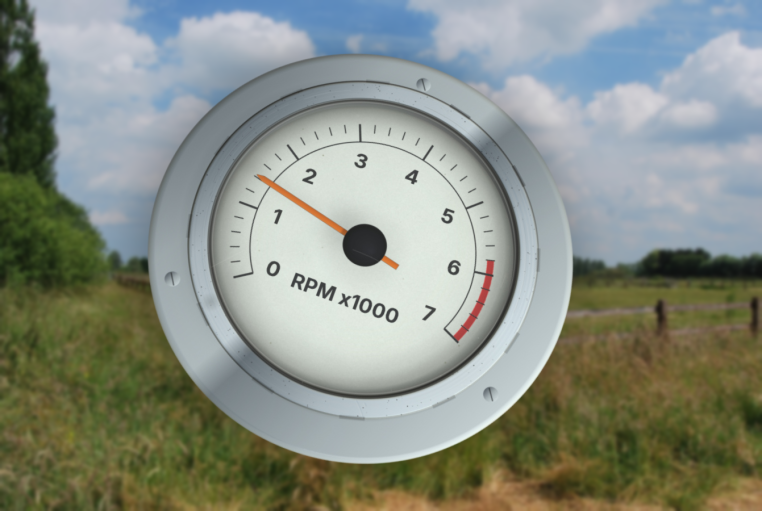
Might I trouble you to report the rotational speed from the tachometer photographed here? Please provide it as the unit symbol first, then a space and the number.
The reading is rpm 1400
